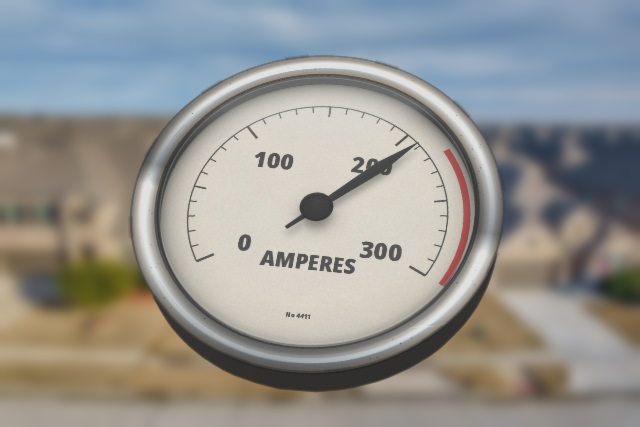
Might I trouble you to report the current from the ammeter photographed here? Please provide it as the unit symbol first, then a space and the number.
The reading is A 210
